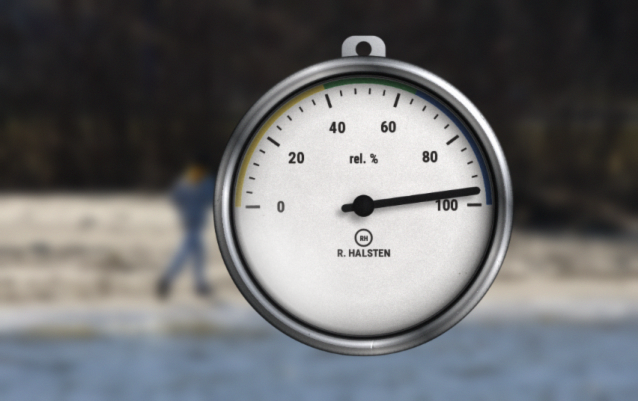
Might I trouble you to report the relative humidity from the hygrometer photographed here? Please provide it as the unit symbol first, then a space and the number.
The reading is % 96
